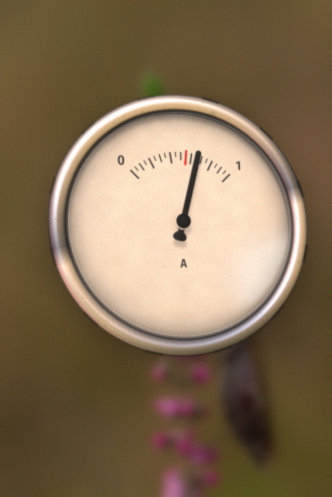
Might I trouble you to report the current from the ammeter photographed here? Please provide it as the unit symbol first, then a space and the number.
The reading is A 0.65
